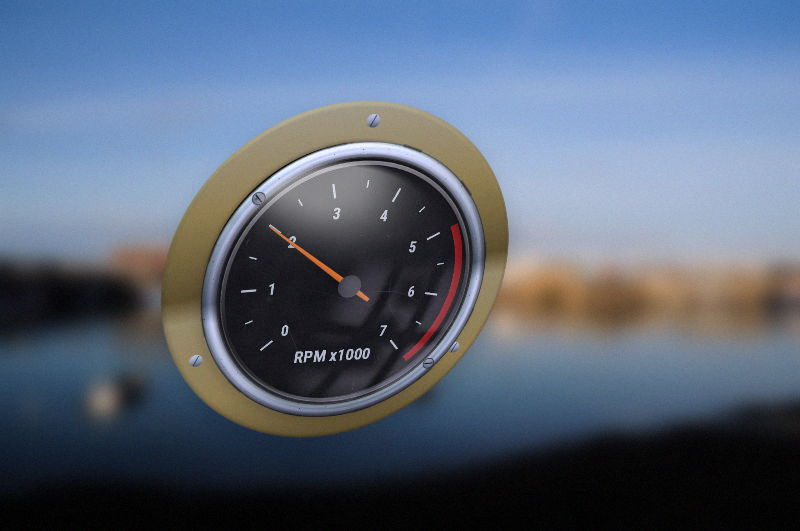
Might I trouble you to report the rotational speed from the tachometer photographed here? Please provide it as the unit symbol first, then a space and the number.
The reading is rpm 2000
